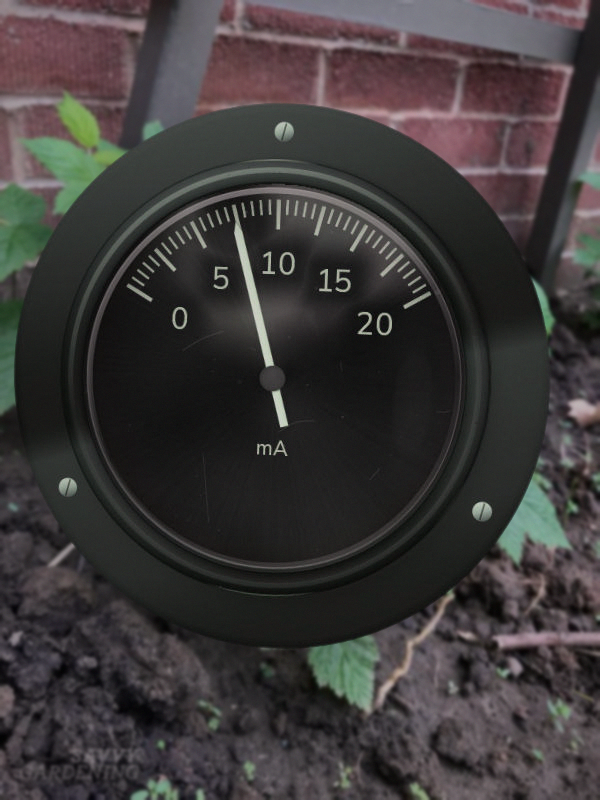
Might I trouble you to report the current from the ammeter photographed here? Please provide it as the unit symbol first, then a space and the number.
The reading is mA 7.5
